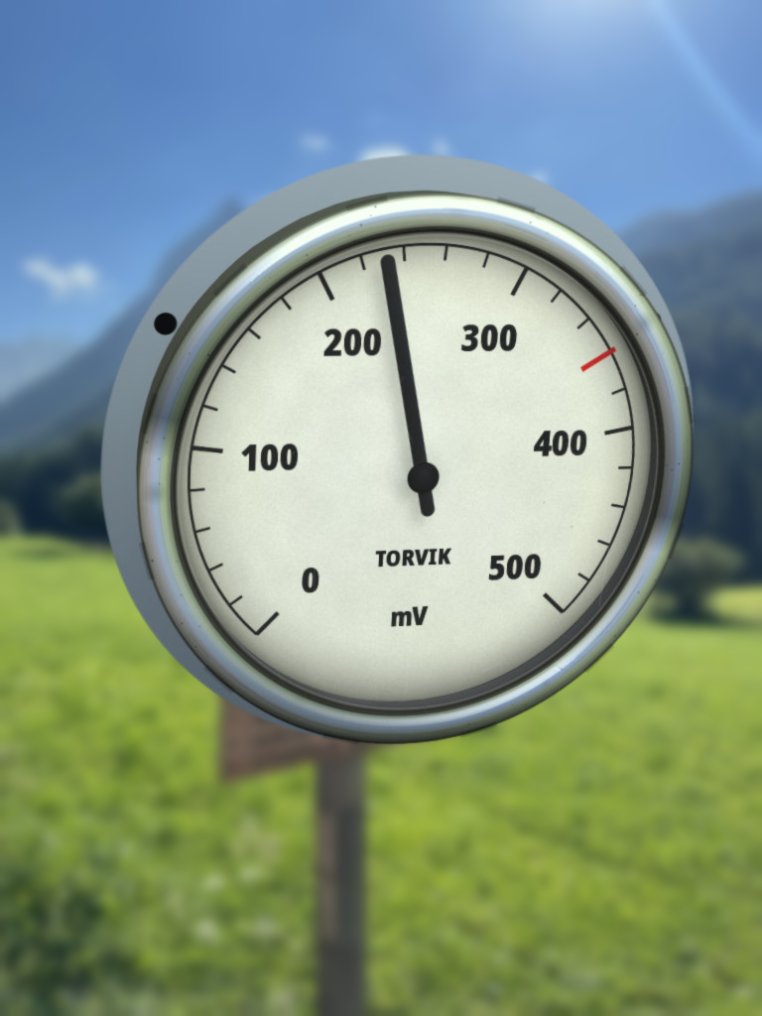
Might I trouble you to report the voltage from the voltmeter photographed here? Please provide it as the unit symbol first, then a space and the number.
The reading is mV 230
